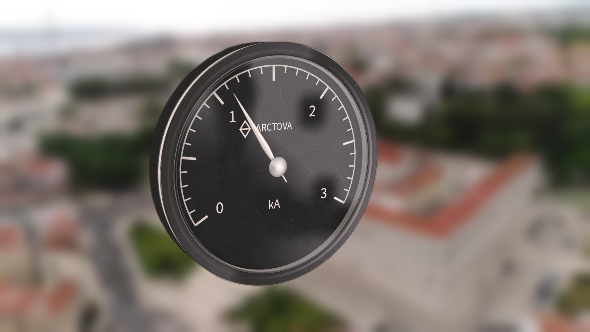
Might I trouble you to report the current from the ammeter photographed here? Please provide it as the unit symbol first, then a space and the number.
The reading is kA 1.1
